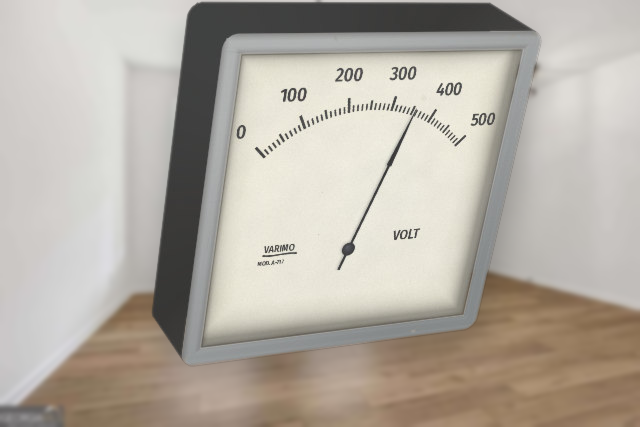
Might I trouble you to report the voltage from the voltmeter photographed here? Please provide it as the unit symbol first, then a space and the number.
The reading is V 350
